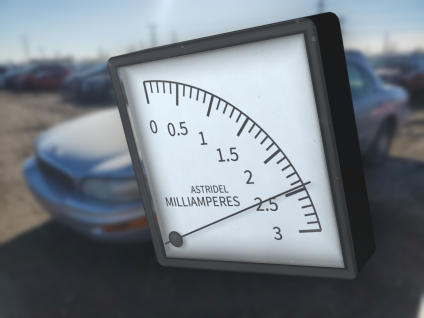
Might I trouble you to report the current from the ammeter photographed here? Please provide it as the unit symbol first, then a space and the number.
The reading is mA 2.45
